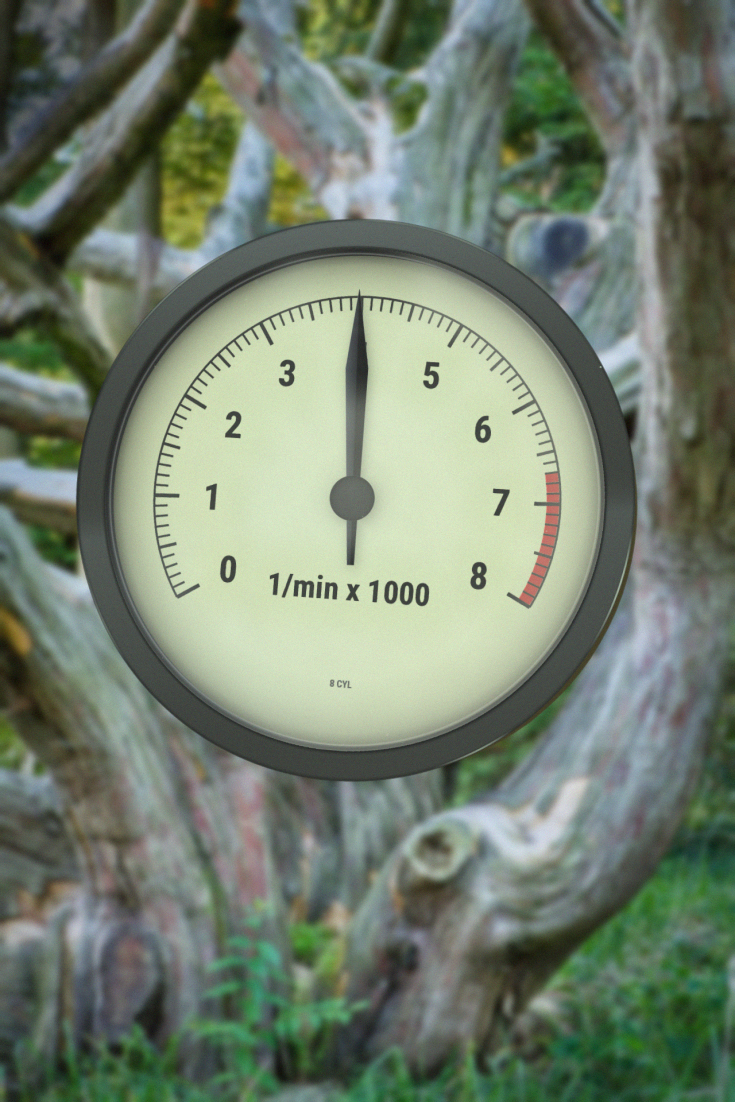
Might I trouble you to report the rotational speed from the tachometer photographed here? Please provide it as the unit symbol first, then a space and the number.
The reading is rpm 4000
